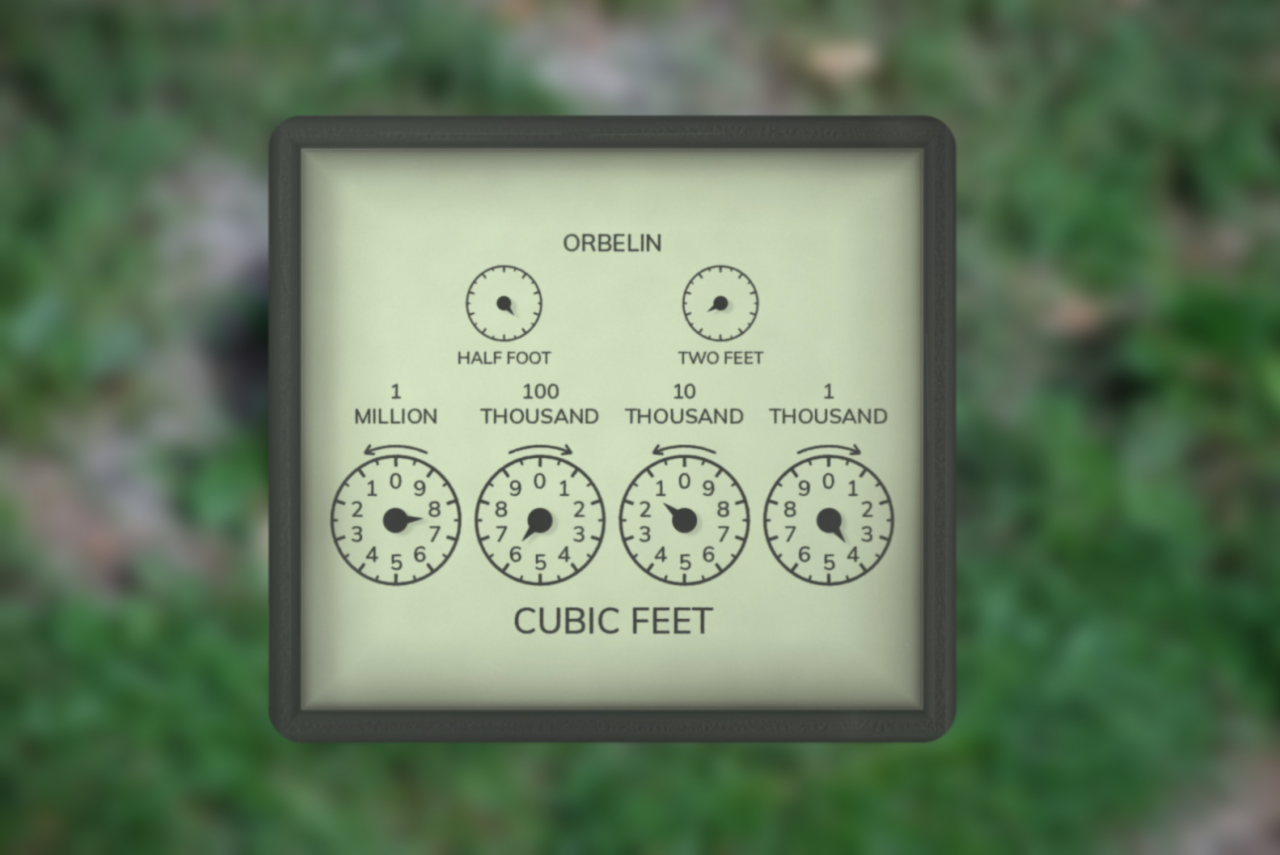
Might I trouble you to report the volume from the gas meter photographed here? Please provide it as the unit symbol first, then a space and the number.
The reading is ft³ 761400
